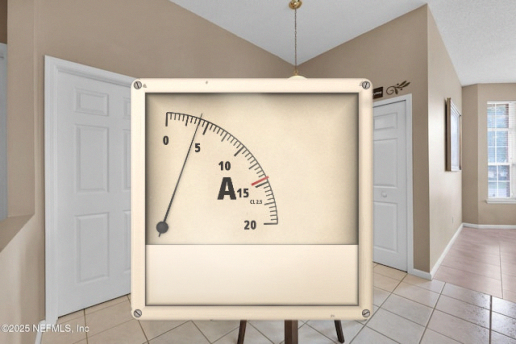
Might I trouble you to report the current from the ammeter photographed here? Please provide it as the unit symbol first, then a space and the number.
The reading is A 4
